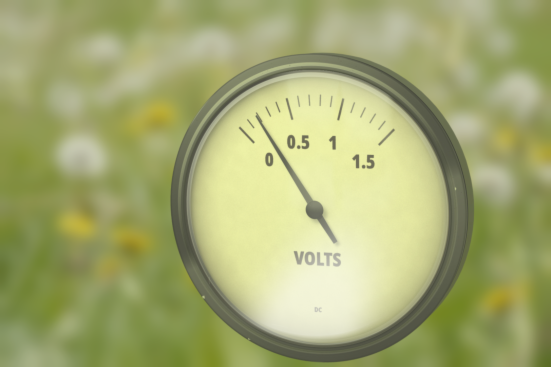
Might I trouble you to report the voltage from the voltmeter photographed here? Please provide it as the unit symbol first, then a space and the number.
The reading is V 0.2
